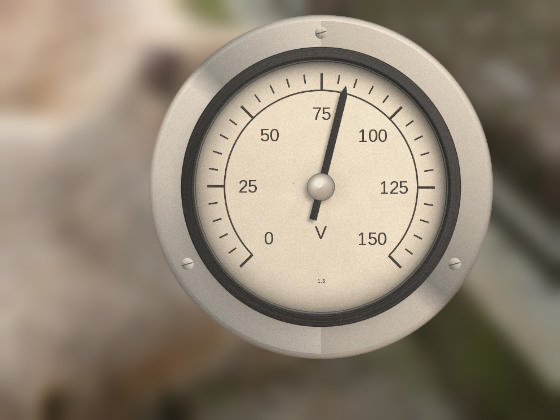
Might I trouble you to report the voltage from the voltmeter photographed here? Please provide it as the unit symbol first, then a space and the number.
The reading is V 82.5
